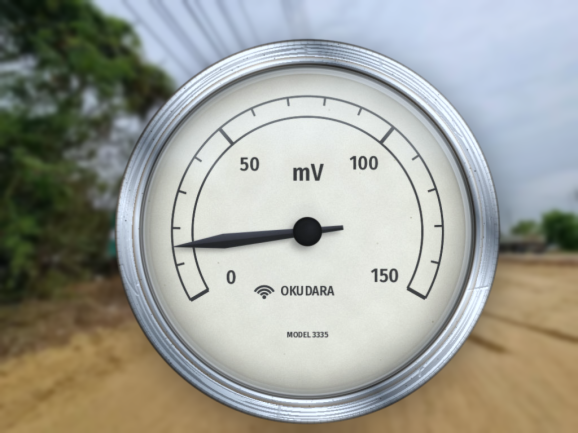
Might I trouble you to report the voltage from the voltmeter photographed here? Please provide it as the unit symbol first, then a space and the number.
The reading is mV 15
